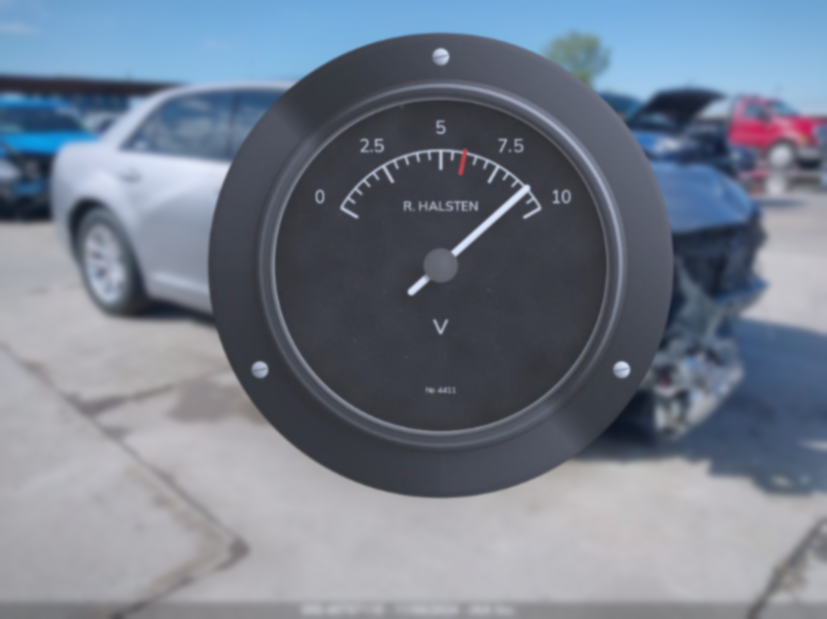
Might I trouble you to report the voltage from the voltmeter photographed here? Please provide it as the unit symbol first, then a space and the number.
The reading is V 9
